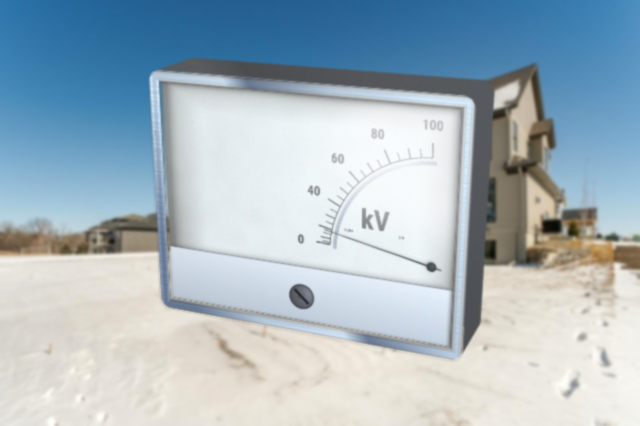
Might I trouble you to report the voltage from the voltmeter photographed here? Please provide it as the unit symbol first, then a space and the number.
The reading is kV 20
